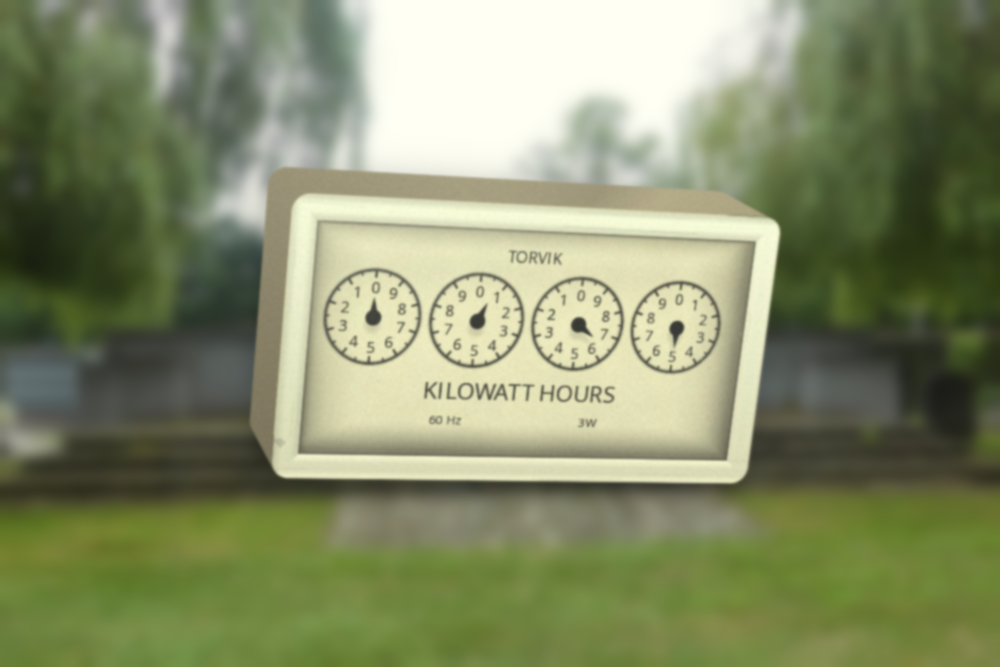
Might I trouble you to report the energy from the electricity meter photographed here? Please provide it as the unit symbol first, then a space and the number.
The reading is kWh 65
